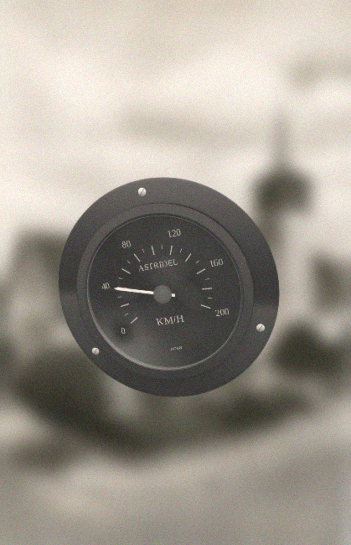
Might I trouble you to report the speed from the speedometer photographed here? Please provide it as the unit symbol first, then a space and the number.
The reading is km/h 40
